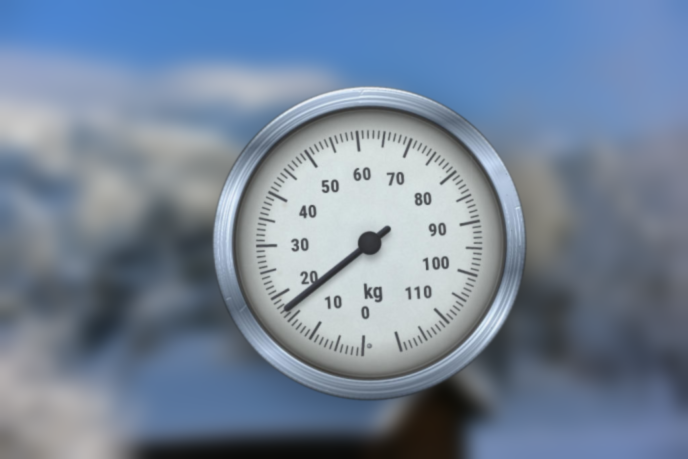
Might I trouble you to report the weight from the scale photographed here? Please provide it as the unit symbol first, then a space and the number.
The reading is kg 17
